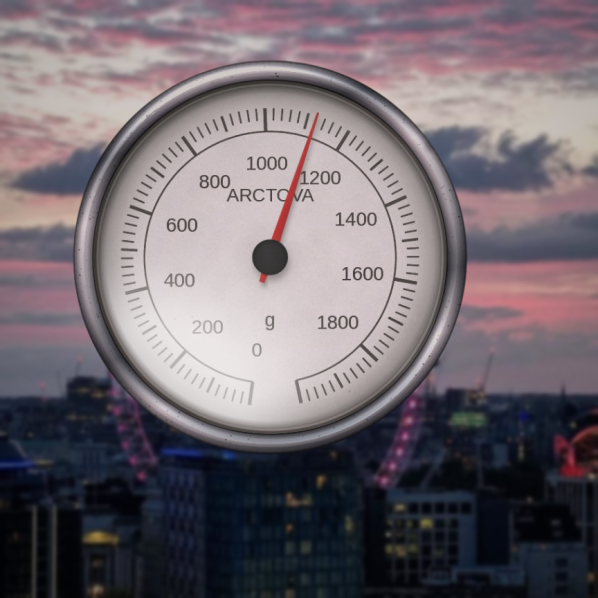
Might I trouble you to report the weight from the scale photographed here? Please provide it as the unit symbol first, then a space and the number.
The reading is g 1120
